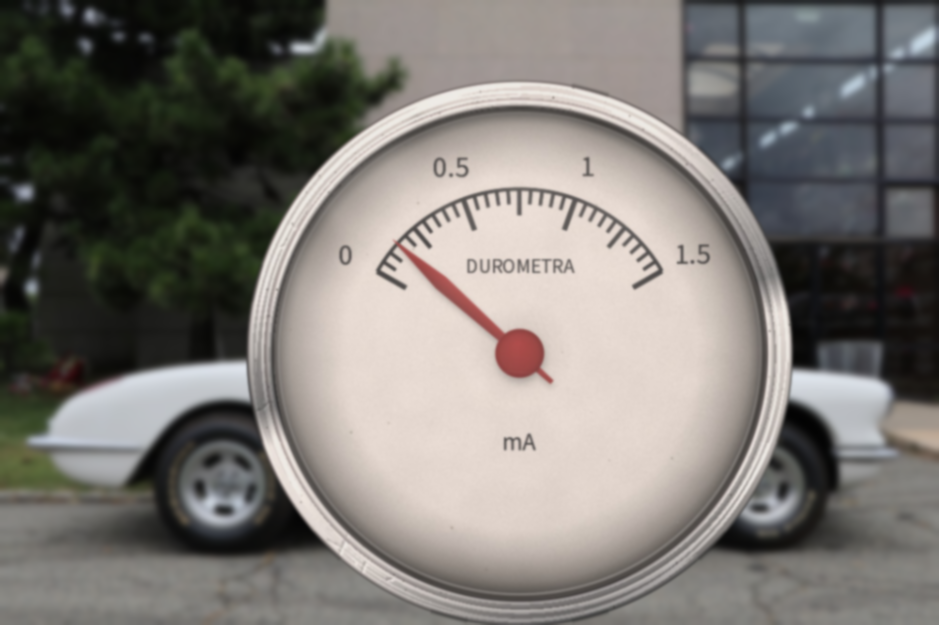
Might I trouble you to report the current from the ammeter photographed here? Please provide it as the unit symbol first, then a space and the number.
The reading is mA 0.15
